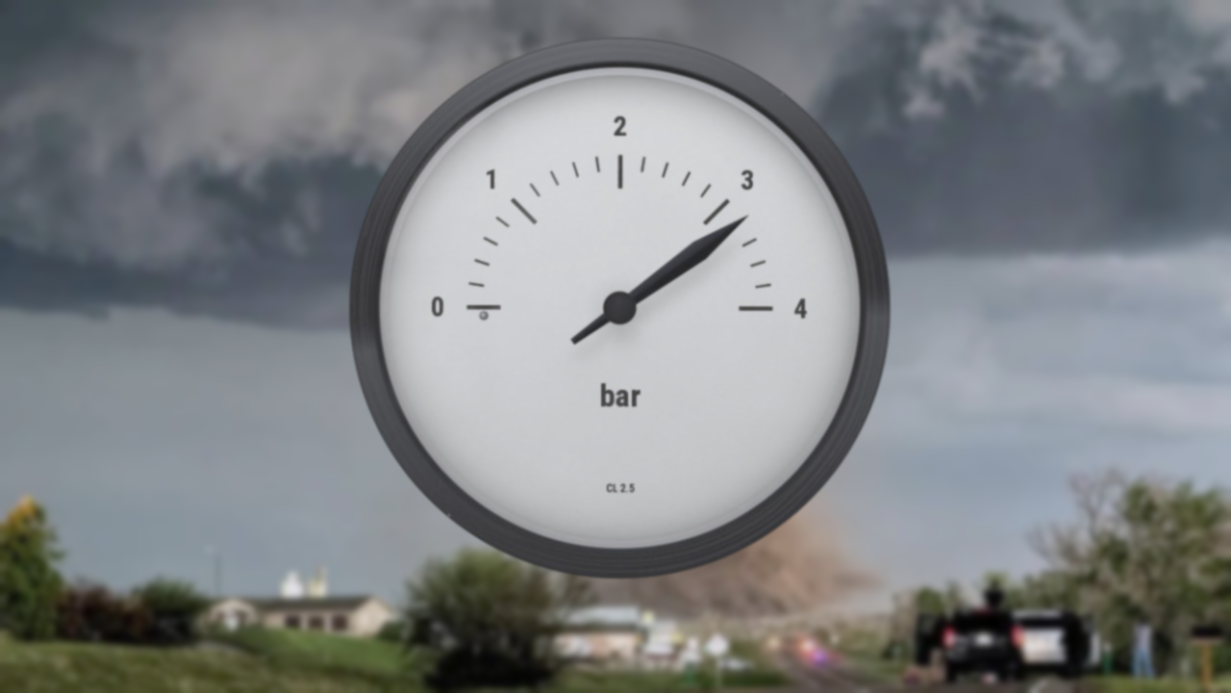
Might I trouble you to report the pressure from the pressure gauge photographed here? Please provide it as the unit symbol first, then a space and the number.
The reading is bar 3.2
